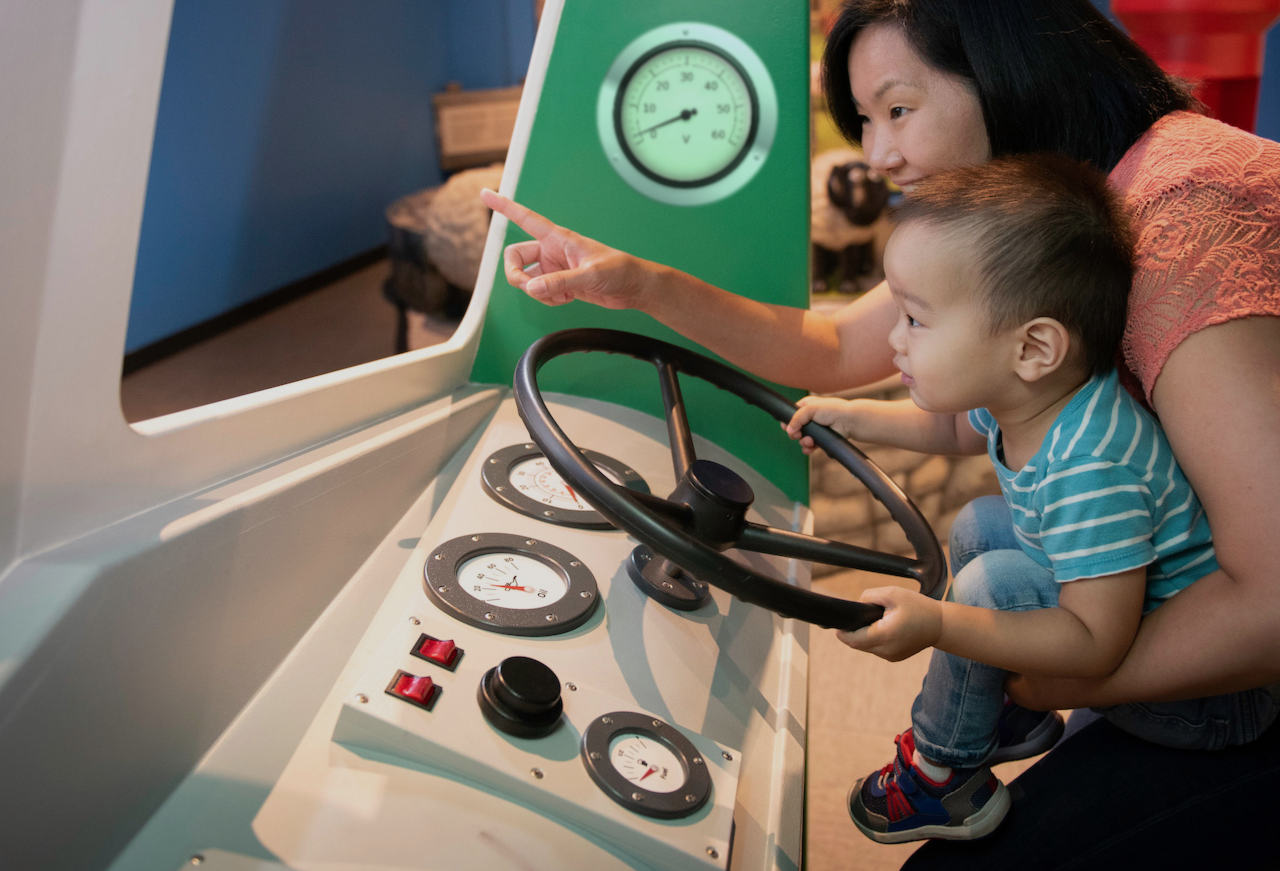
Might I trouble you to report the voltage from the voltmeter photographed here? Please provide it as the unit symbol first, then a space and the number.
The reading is V 2
